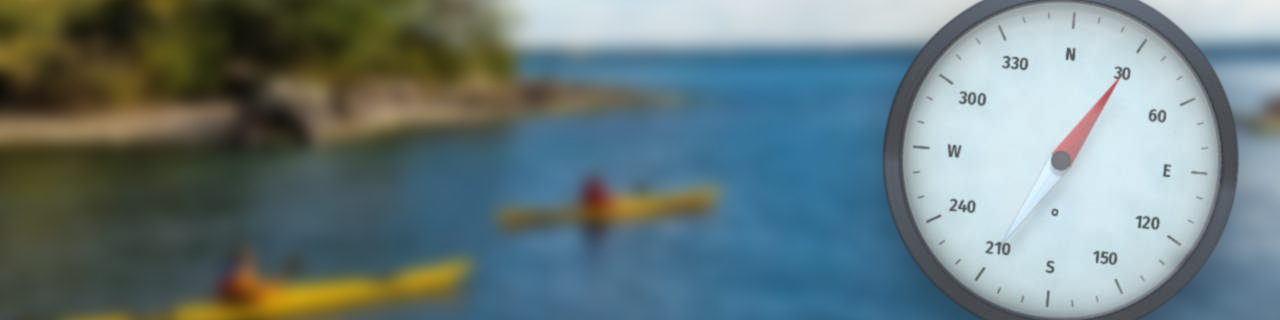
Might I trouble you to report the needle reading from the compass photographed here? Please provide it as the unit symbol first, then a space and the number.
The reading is ° 30
